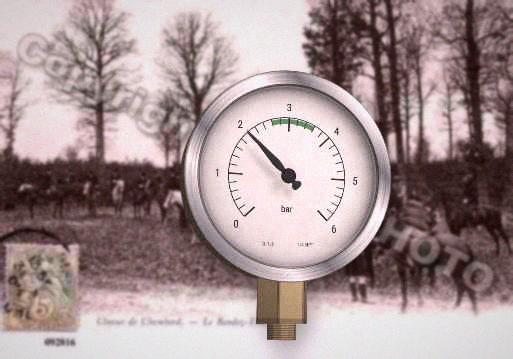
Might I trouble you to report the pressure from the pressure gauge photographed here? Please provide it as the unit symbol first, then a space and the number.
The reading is bar 2
